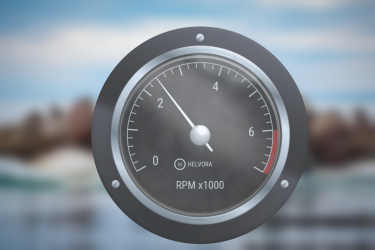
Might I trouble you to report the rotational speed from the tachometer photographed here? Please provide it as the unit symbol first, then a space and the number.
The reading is rpm 2400
